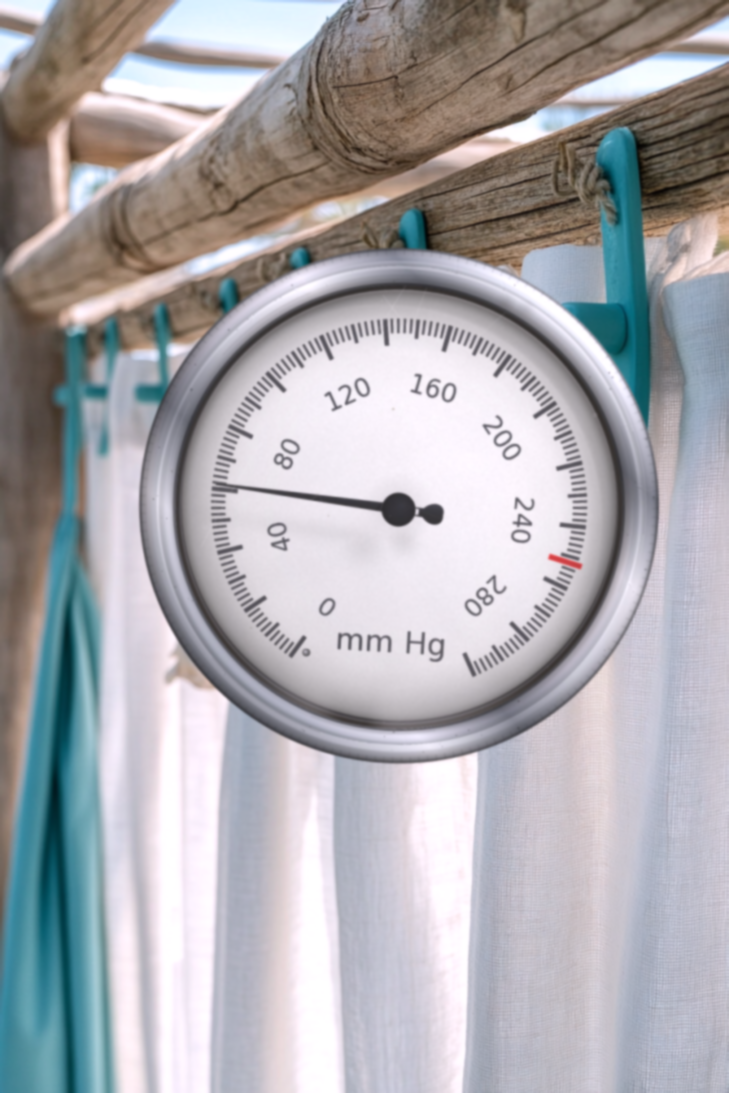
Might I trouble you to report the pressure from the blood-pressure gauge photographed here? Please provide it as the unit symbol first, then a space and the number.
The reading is mmHg 62
